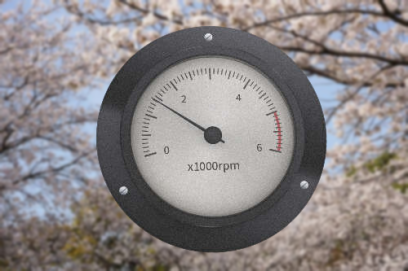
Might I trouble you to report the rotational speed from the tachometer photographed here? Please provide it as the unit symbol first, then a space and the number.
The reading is rpm 1400
